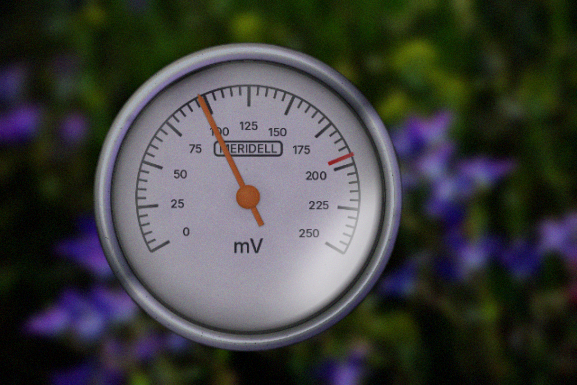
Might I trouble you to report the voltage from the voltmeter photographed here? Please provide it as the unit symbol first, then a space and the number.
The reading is mV 97.5
